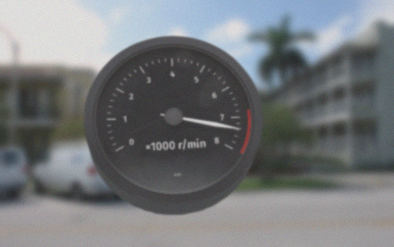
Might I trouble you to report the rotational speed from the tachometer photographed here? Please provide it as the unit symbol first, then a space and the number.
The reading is rpm 7400
